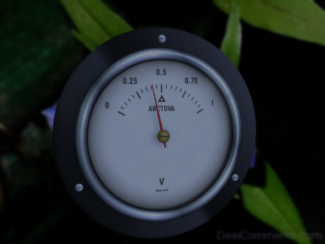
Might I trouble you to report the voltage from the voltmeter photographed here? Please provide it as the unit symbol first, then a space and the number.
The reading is V 0.4
